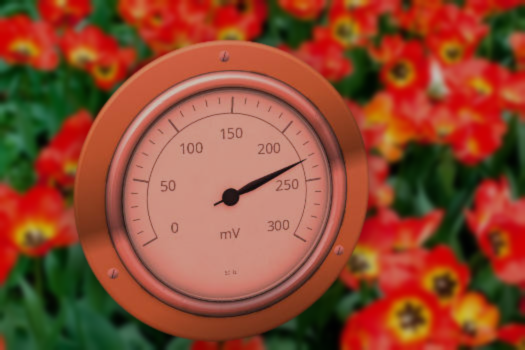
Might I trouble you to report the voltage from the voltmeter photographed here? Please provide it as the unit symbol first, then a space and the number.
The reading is mV 230
